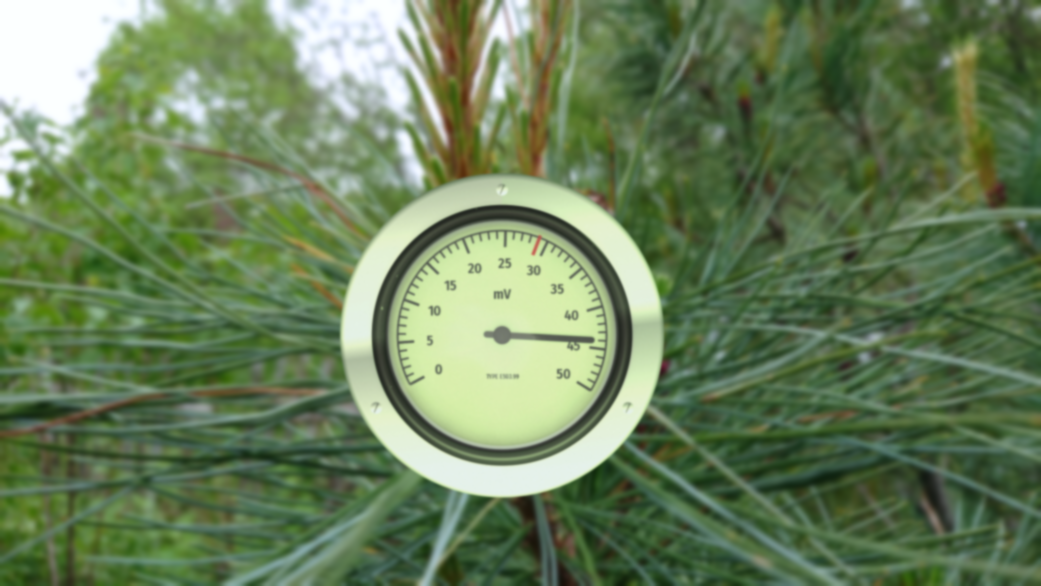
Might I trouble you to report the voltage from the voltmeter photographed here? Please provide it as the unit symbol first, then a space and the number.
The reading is mV 44
